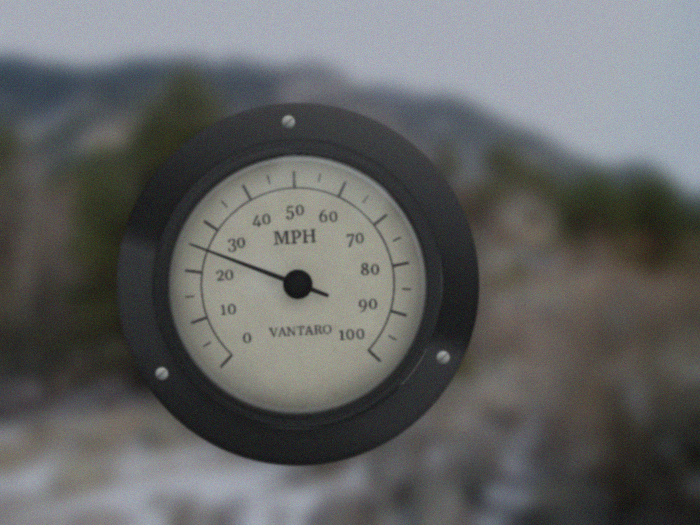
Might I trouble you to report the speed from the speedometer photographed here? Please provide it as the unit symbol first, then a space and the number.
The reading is mph 25
